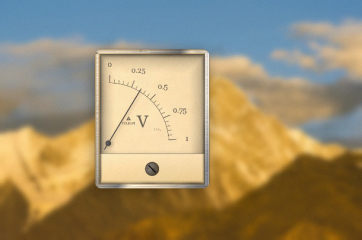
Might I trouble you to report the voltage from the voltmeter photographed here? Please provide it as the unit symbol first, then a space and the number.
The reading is V 0.35
